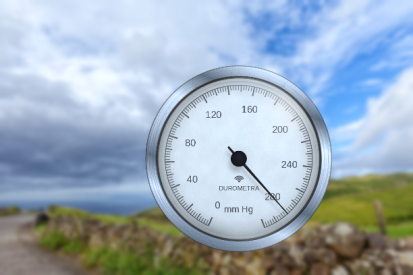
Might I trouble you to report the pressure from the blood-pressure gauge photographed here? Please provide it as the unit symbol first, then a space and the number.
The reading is mmHg 280
